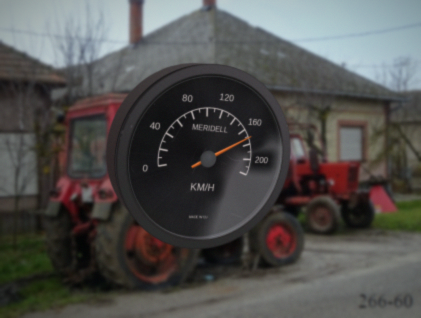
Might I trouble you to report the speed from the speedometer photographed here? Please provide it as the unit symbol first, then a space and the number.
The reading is km/h 170
